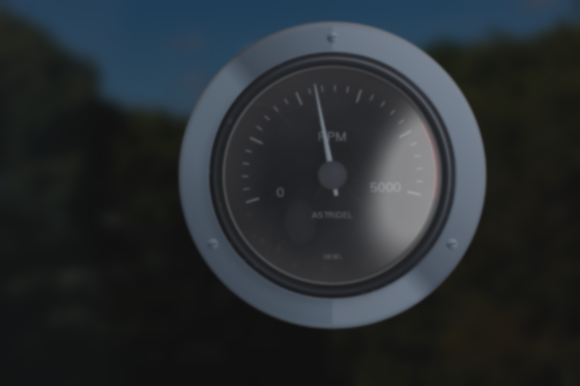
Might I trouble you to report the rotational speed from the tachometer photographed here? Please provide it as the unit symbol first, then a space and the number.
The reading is rpm 2300
